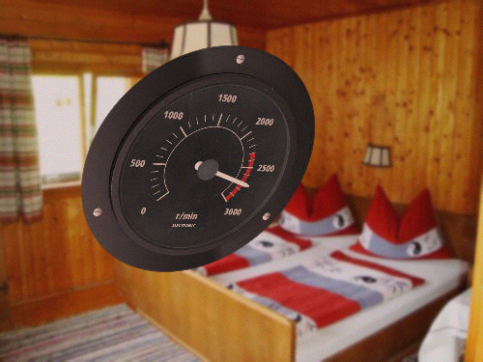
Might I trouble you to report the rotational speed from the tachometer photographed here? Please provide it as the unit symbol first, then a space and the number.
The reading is rpm 2700
